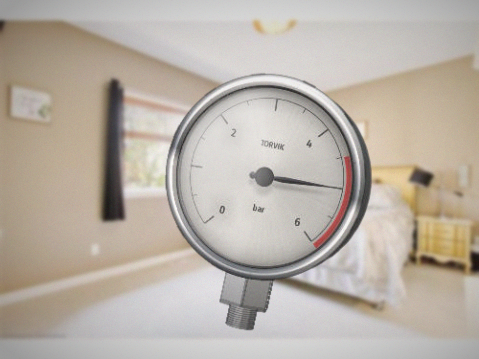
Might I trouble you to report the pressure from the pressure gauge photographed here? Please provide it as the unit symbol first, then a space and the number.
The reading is bar 5
